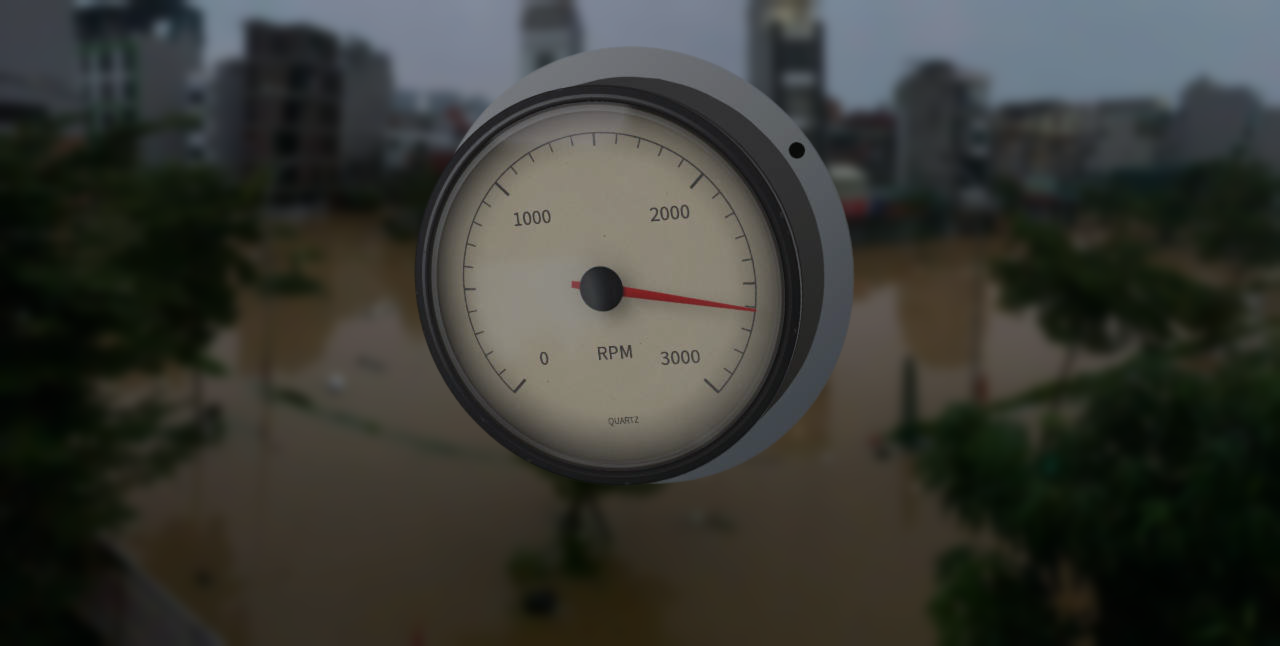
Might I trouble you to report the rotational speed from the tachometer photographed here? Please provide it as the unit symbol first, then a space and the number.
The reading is rpm 2600
